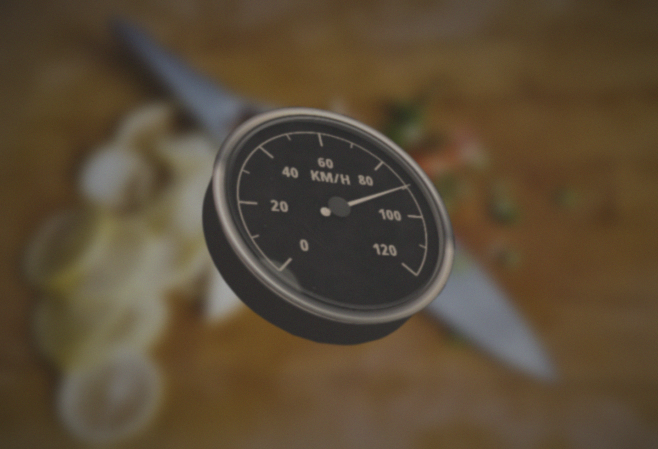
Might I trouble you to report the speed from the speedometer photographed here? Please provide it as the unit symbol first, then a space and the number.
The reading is km/h 90
